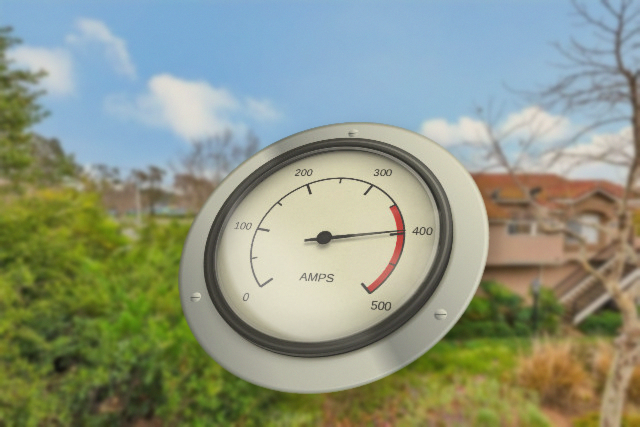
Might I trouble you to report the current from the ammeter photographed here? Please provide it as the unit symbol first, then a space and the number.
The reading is A 400
